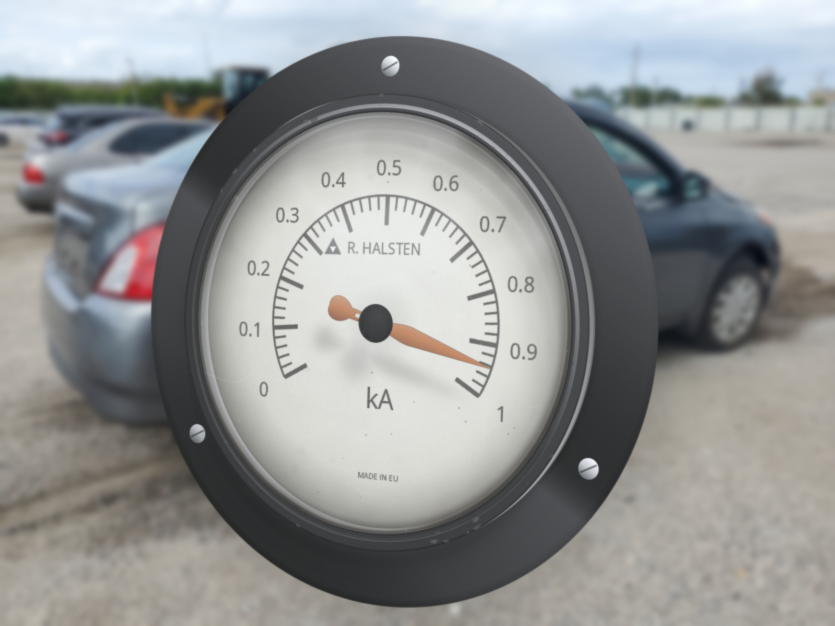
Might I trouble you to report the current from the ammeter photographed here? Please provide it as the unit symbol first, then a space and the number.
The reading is kA 0.94
